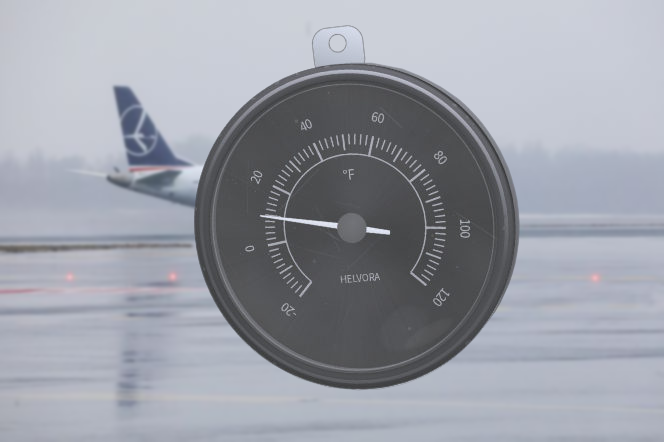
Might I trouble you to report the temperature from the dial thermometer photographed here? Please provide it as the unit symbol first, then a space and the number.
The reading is °F 10
